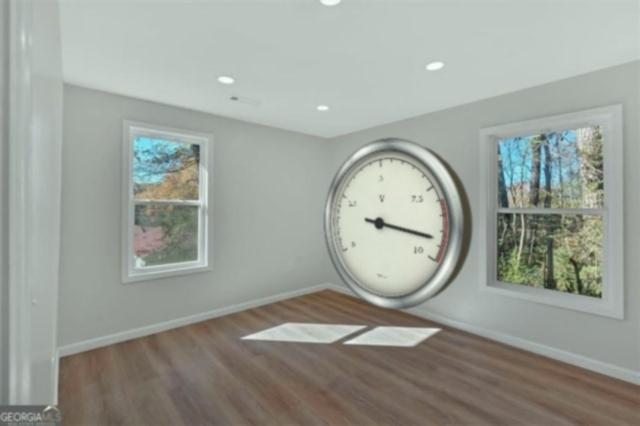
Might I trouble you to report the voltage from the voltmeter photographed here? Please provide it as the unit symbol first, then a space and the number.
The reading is V 9.25
